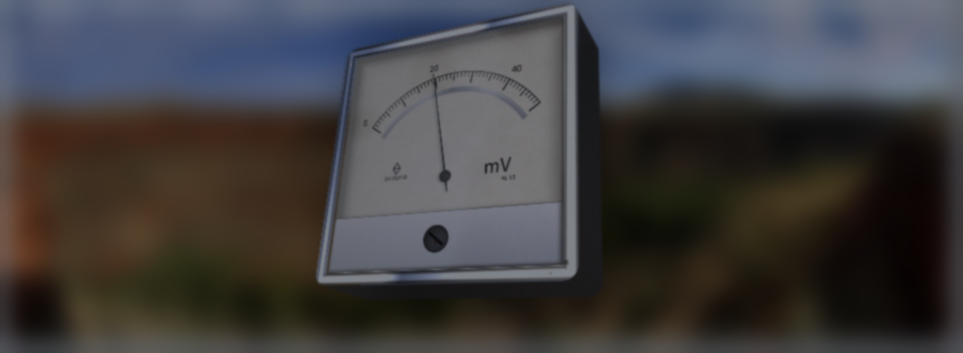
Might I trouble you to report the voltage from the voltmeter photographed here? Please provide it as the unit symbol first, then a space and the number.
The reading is mV 20
